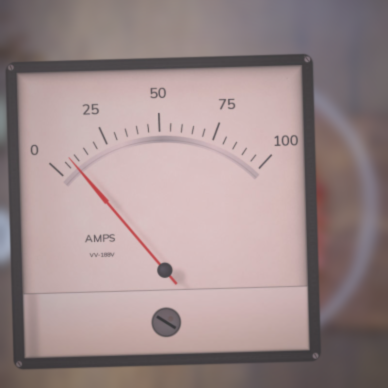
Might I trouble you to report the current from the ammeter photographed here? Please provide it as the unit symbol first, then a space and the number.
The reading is A 7.5
